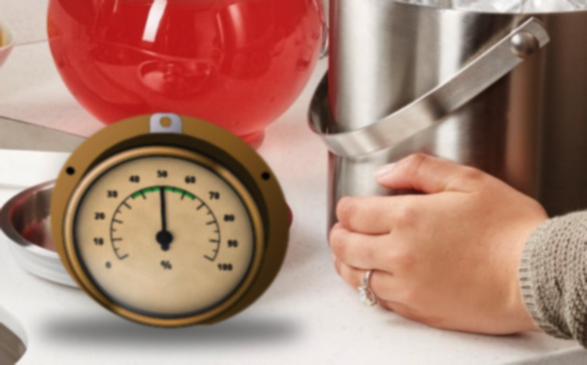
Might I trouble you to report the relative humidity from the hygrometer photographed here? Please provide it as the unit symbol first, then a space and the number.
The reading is % 50
